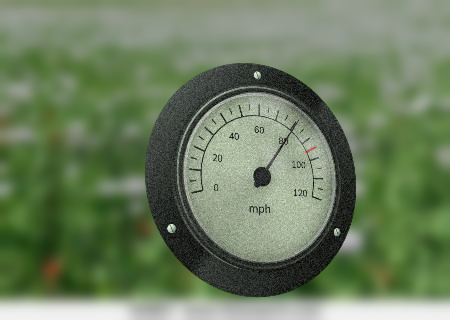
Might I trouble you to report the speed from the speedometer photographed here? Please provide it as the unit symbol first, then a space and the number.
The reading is mph 80
